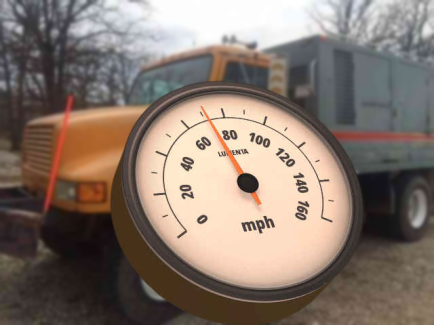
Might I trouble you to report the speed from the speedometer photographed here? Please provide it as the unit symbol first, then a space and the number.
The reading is mph 70
